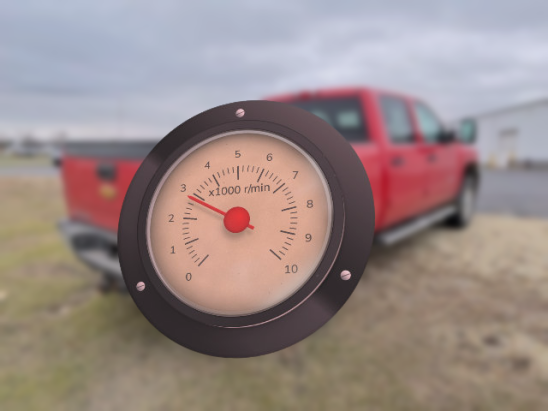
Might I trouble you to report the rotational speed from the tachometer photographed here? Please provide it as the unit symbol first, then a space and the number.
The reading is rpm 2800
